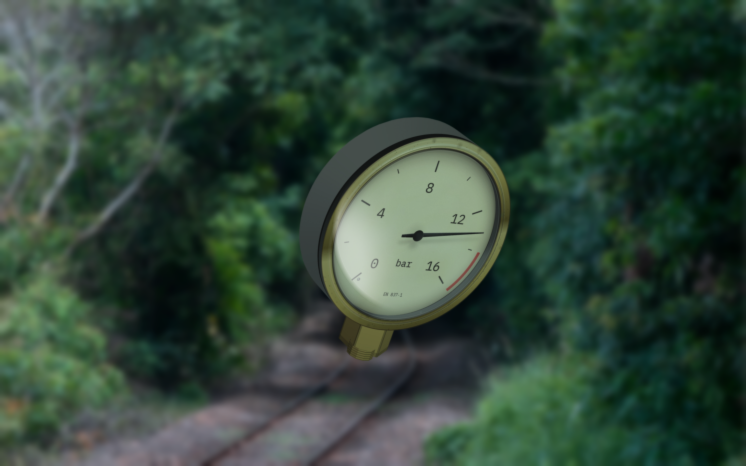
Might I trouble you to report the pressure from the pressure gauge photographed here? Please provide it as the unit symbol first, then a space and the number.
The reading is bar 13
